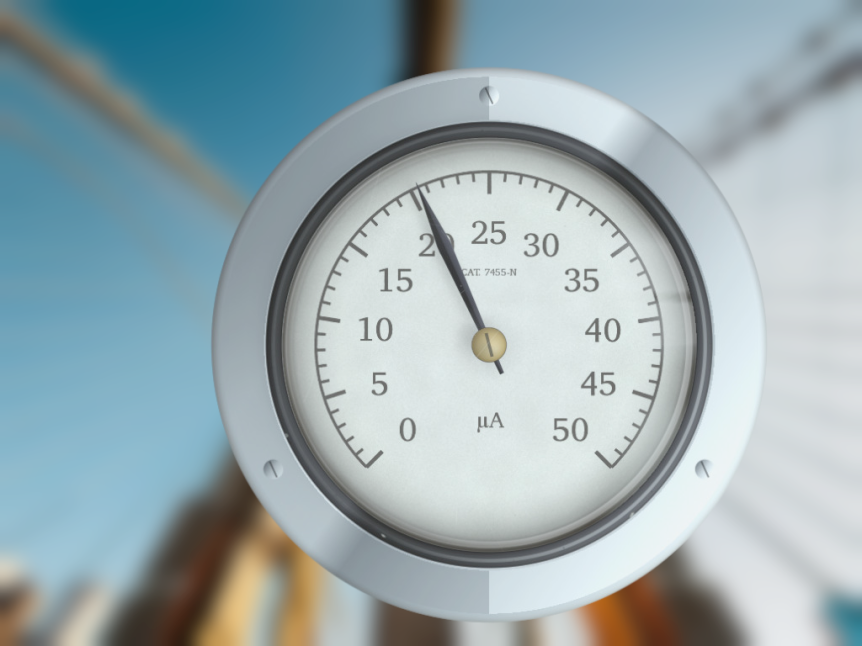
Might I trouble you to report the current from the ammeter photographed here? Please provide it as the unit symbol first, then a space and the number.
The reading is µA 20.5
